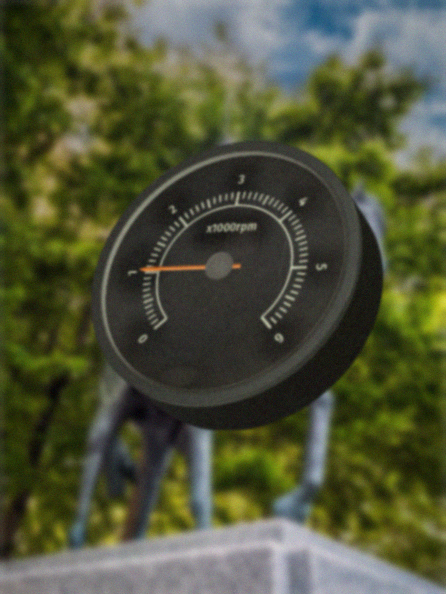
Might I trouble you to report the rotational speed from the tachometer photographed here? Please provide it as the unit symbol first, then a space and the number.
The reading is rpm 1000
